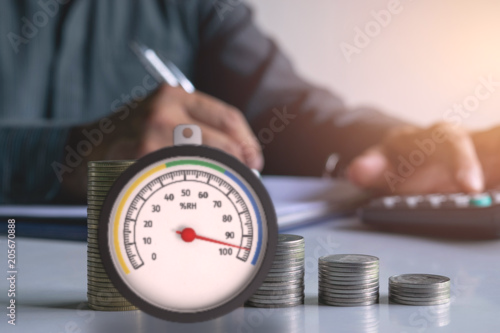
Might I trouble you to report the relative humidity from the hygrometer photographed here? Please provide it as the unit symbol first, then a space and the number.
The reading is % 95
